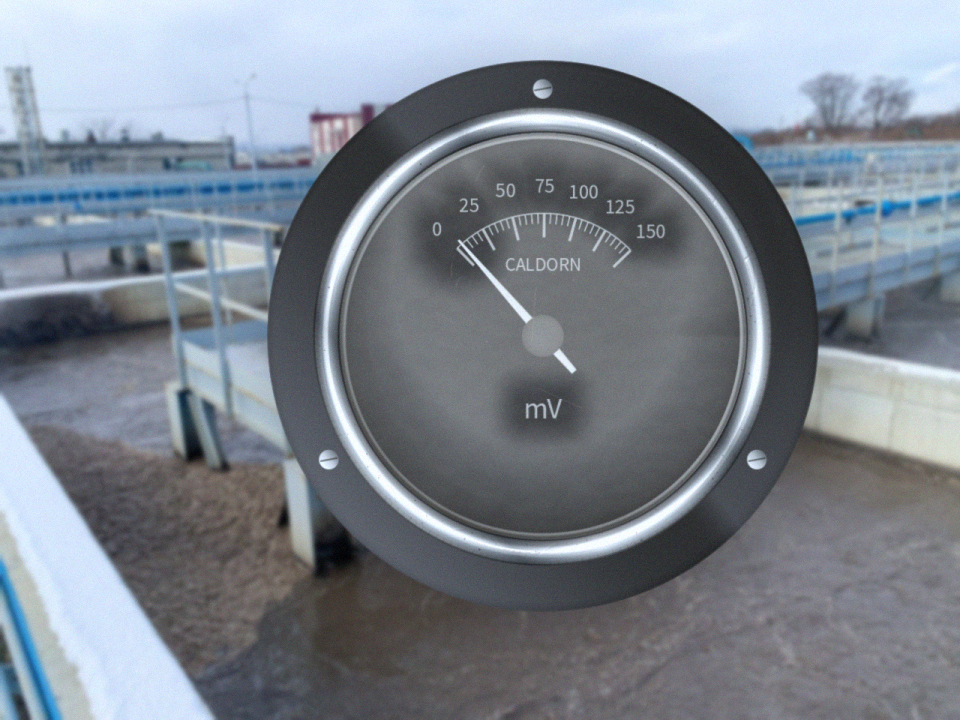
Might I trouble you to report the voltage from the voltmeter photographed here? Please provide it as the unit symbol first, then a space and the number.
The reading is mV 5
